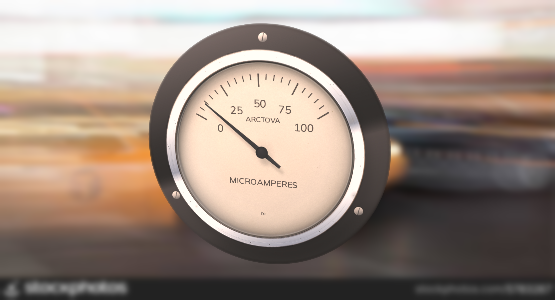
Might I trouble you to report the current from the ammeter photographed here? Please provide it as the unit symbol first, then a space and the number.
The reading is µA 10
